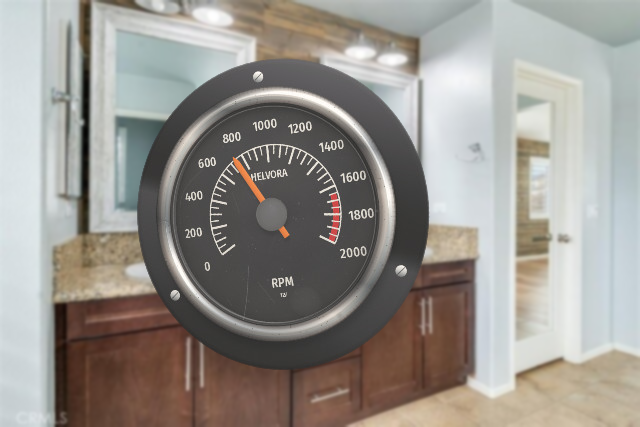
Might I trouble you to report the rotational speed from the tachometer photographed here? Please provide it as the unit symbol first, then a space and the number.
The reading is rpm 750
